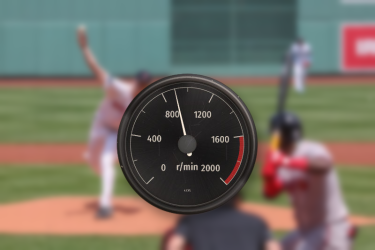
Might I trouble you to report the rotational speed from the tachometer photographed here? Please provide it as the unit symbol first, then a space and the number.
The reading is rpm 900
